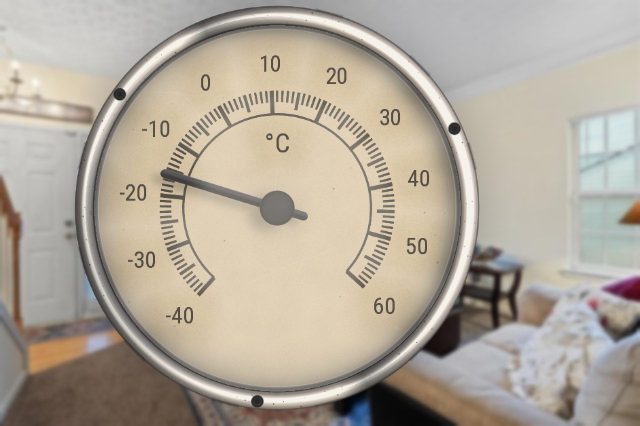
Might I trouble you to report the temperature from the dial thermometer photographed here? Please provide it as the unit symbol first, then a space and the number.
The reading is °C -16
